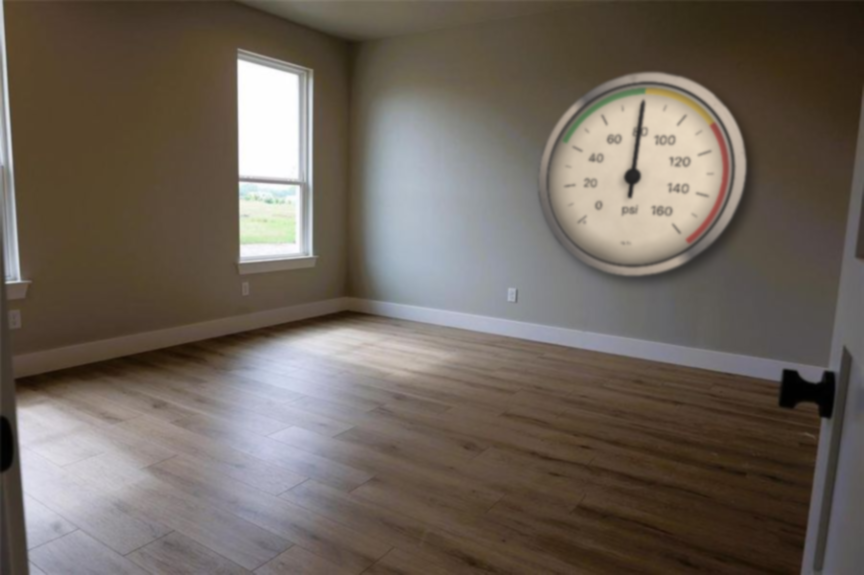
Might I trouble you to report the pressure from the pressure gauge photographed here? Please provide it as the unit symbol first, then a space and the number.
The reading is psi 80
